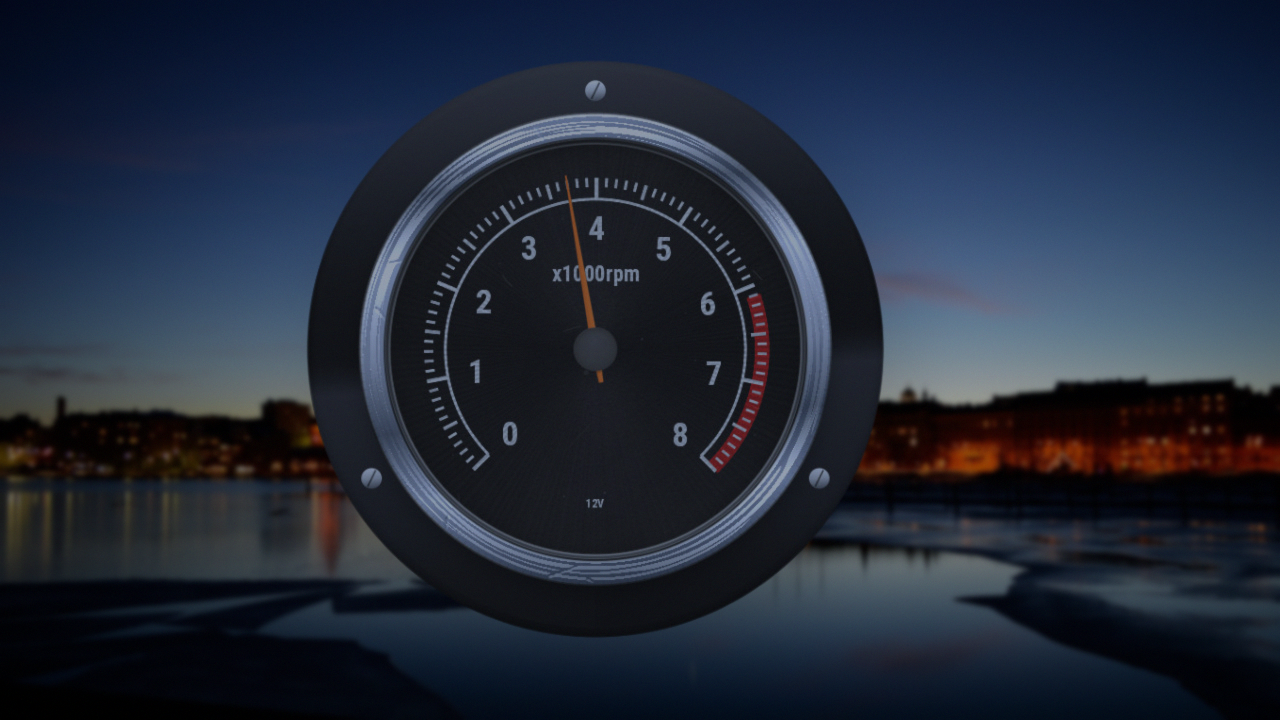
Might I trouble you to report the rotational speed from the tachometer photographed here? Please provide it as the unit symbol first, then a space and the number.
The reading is rpm 3700
